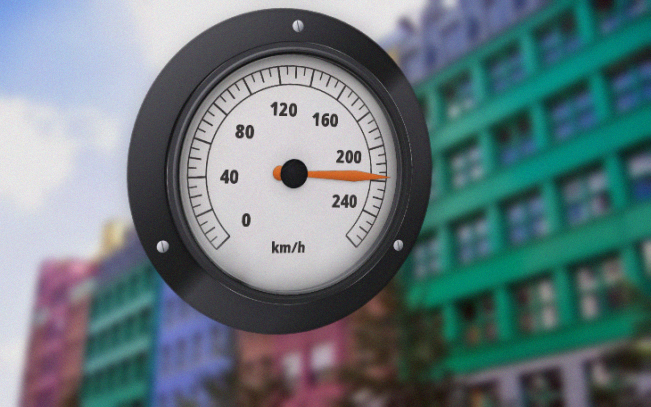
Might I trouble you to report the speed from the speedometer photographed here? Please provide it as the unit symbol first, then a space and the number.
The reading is km/h 217.5
